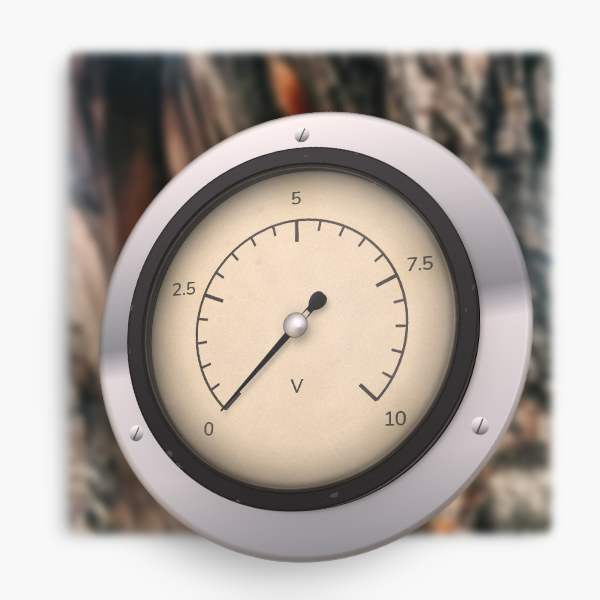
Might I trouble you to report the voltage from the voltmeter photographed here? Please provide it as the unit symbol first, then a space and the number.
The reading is V 0
